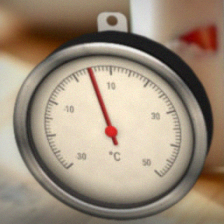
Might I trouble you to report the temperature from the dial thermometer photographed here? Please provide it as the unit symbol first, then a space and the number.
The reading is °C 5
